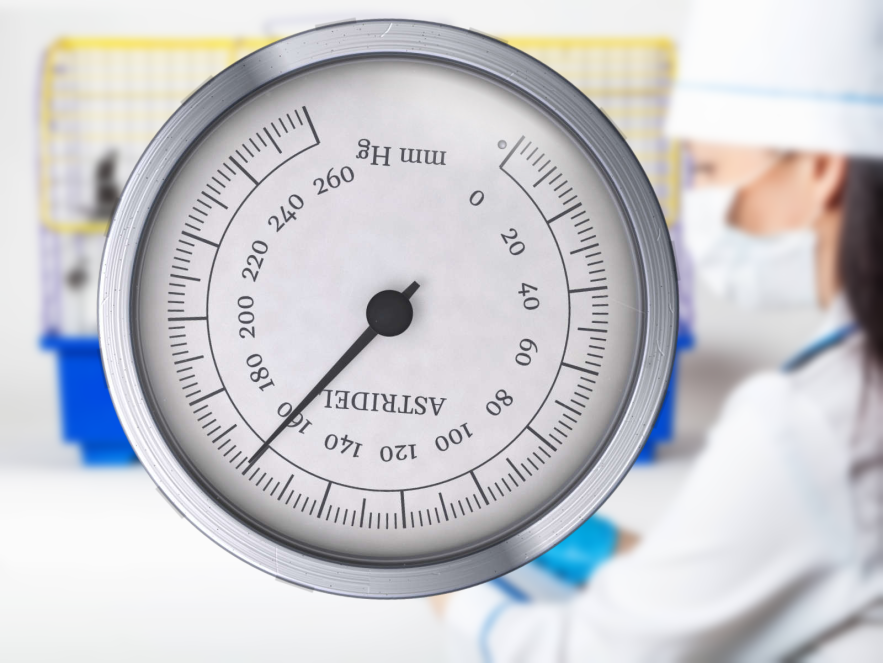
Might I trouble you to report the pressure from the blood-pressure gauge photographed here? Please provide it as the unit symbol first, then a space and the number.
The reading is mmHg 161
